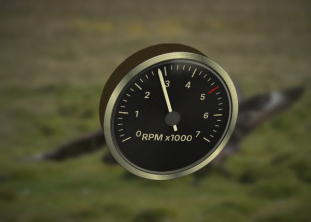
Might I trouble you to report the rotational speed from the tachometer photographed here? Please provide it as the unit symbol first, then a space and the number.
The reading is rpm 2800
